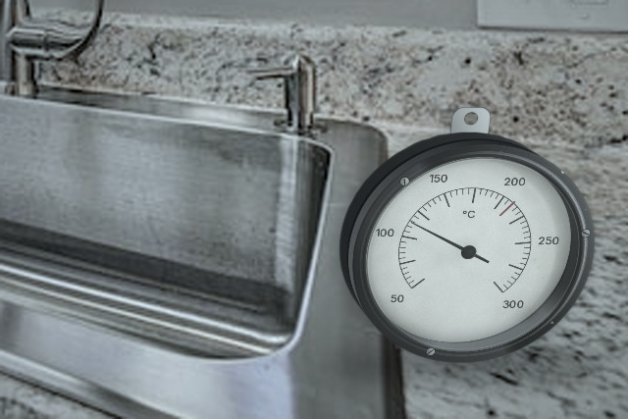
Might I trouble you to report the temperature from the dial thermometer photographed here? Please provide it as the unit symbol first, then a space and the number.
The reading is °C 115
